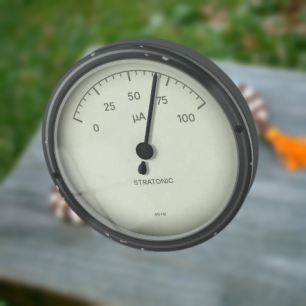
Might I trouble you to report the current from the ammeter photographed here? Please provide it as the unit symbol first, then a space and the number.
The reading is µA 67.5
